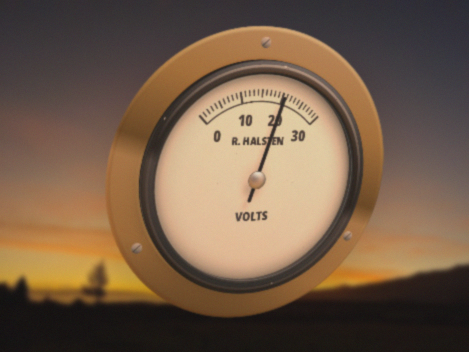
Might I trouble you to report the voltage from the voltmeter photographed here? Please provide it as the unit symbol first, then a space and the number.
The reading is V 20
